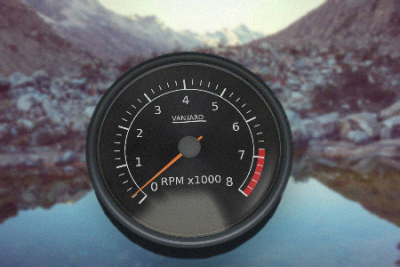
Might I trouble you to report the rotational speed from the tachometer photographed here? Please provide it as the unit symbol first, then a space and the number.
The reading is rpm 200
